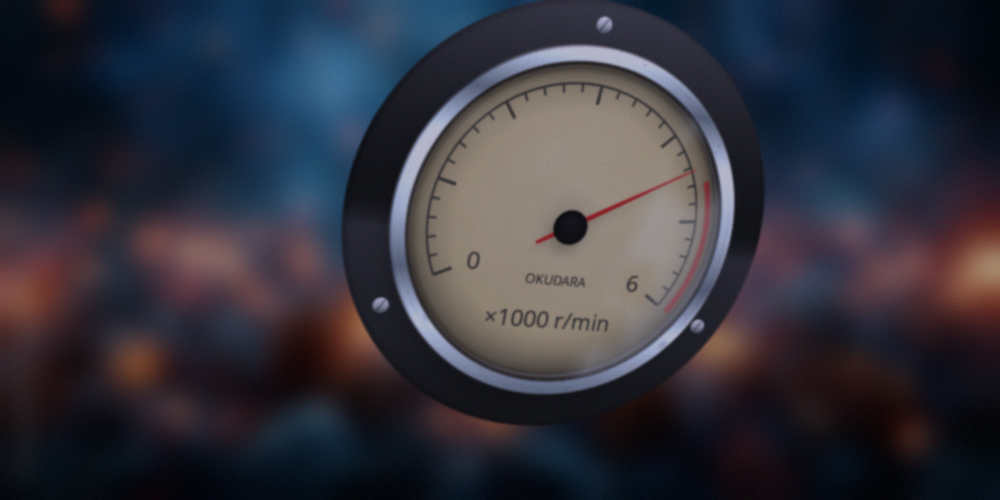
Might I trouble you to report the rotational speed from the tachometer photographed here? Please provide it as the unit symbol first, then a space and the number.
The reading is rpm 4400
